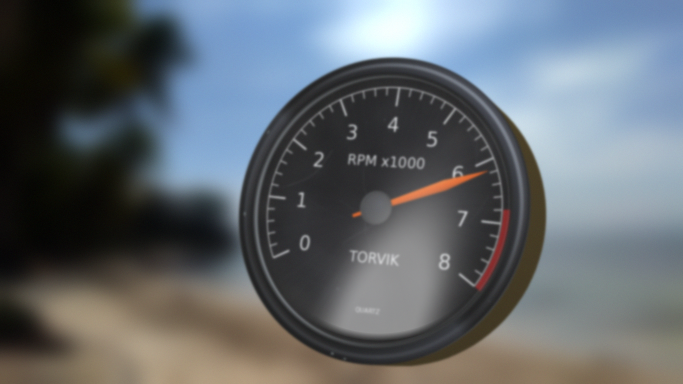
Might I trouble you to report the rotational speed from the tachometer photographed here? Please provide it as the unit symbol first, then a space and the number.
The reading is rpm 6200
